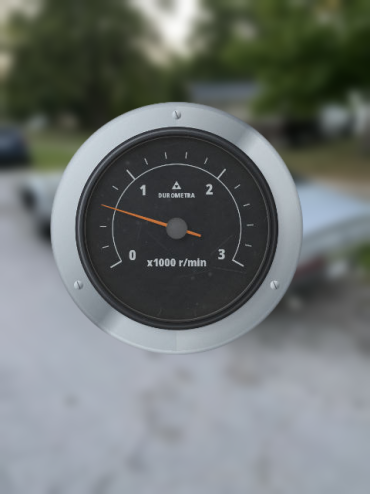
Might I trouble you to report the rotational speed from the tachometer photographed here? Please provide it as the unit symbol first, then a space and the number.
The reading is rpm 600
